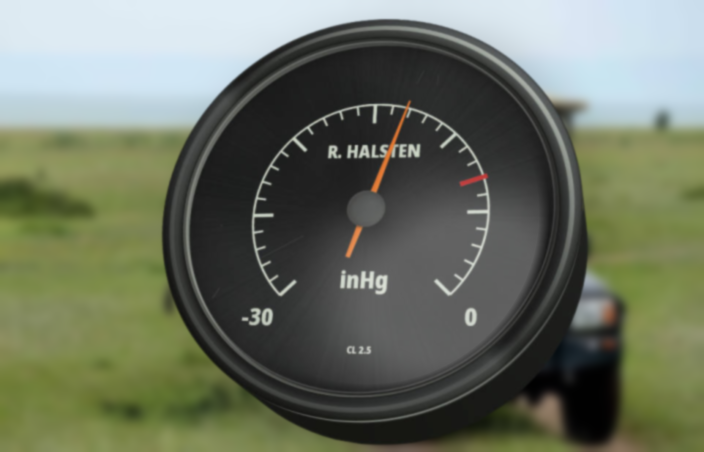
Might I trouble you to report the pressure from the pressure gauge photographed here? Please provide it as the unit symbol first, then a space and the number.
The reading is inHg -13
